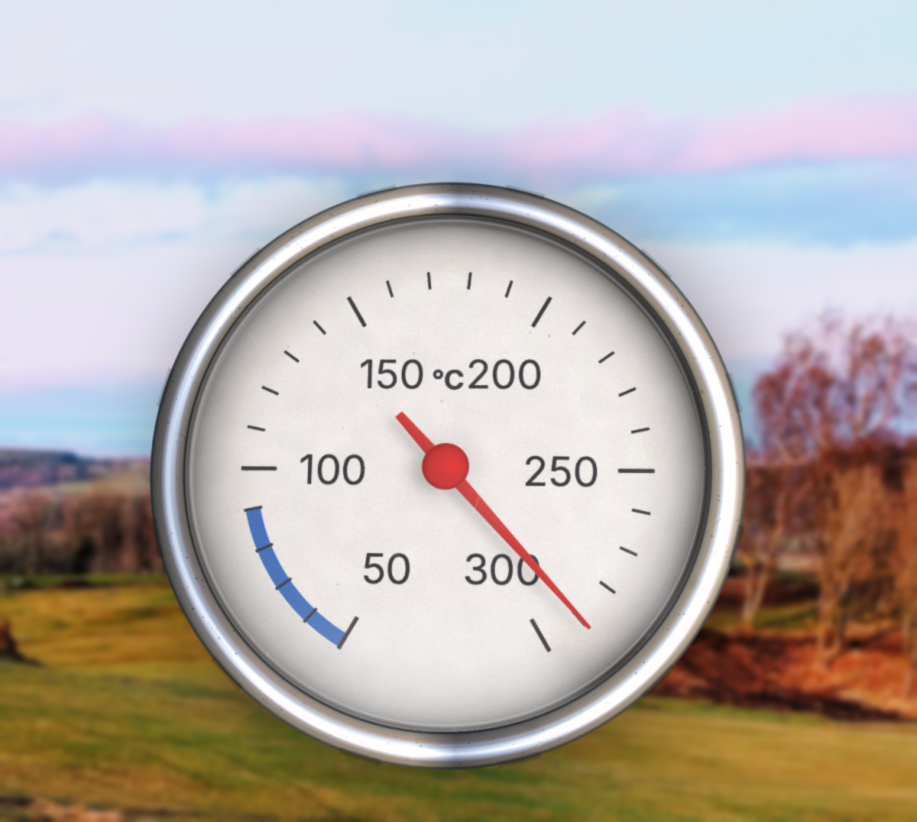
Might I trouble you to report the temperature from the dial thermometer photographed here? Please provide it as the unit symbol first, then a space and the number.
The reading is °C 290
